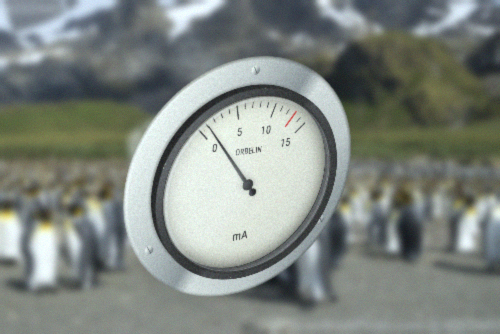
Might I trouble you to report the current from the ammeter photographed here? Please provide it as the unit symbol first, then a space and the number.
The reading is mA 1
